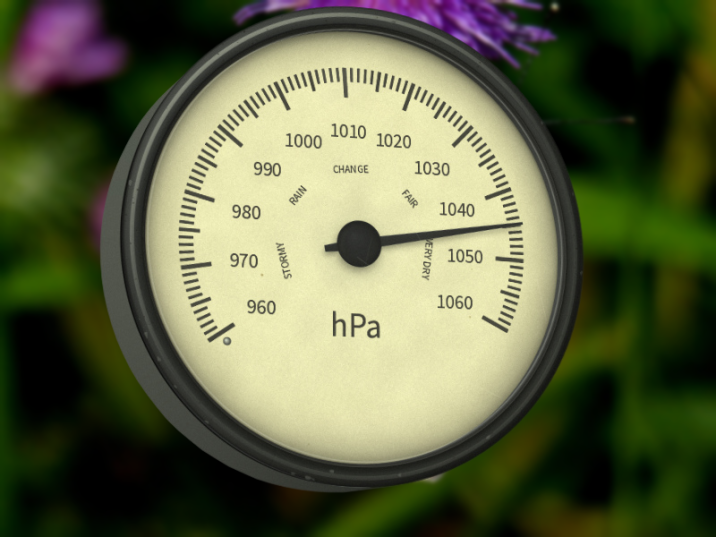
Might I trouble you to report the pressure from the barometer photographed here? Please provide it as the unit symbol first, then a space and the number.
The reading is hPa 1045
